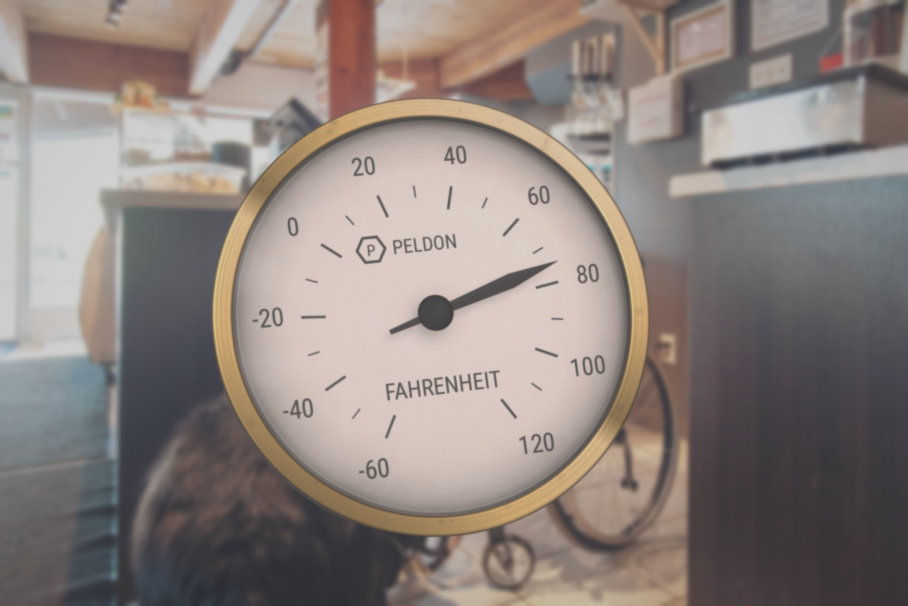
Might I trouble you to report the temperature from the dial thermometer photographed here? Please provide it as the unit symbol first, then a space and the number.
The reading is °F 75
